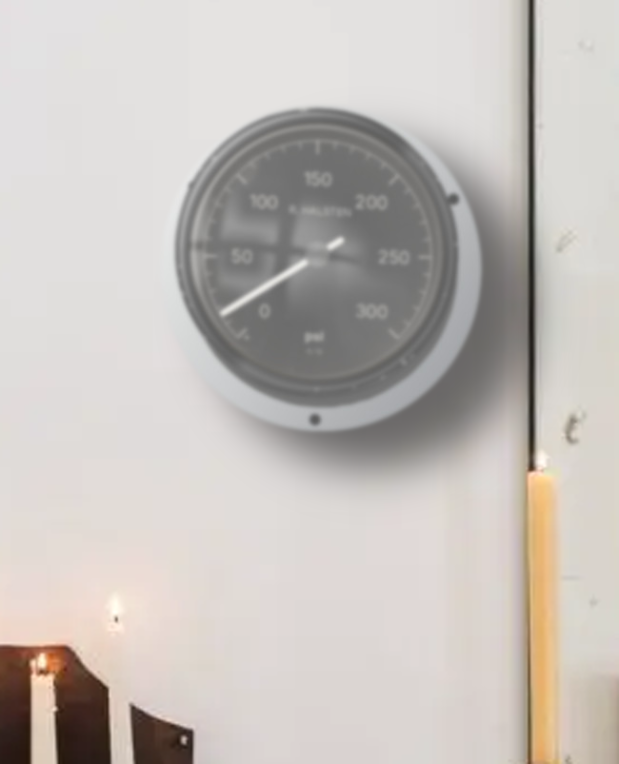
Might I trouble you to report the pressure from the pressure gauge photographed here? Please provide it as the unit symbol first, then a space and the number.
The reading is psi 15
